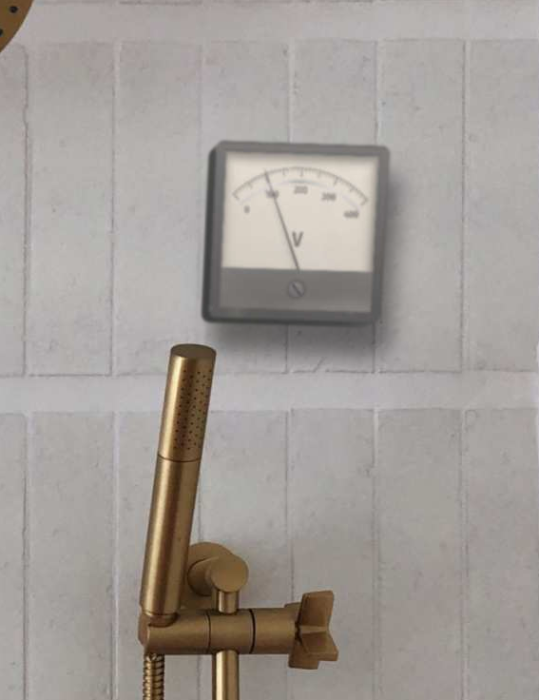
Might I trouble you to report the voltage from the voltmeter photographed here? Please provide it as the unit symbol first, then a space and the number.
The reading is V 100
